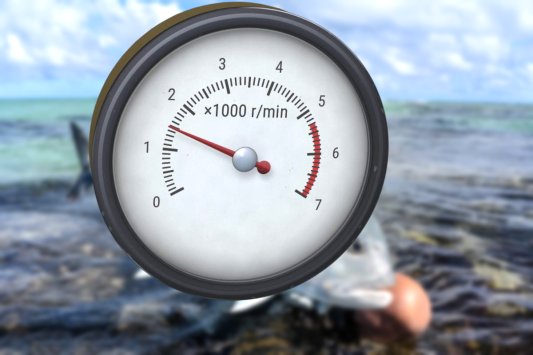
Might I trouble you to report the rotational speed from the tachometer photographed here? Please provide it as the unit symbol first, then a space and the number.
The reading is rpm 1500
